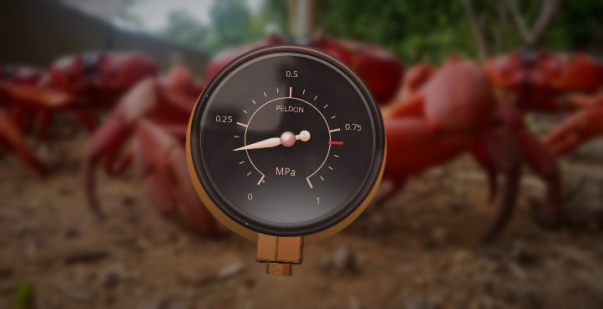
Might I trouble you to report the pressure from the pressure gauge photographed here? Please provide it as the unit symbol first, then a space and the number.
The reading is MPa 0.15
